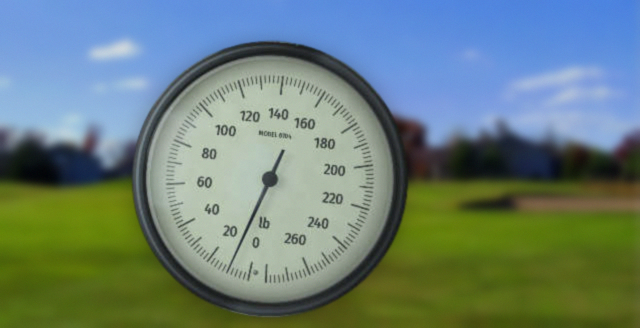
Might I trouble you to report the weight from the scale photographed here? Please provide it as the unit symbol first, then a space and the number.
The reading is lb 10
